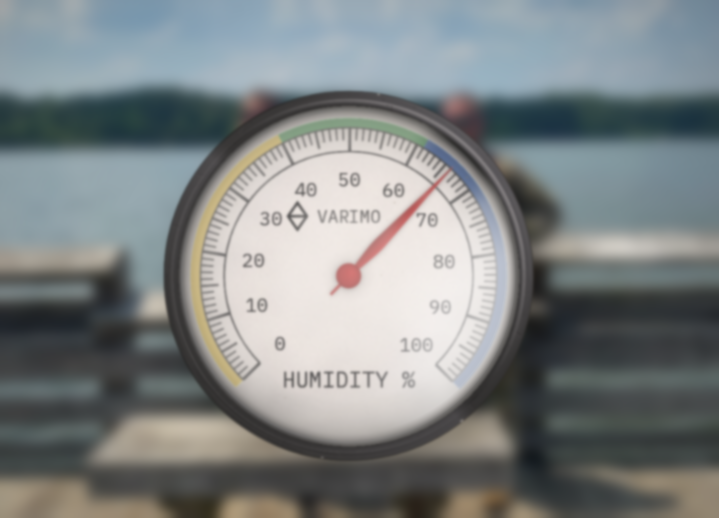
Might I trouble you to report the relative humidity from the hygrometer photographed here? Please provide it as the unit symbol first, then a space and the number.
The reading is % 66
